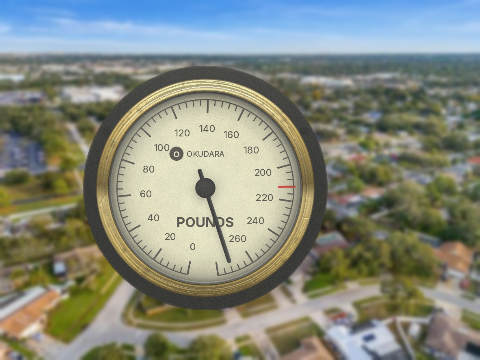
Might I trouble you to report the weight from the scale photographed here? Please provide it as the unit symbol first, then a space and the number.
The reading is lb 272
